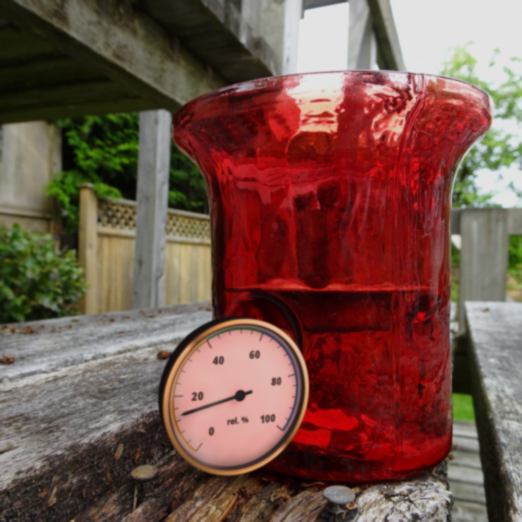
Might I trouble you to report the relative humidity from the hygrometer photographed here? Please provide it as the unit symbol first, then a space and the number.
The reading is % 14
